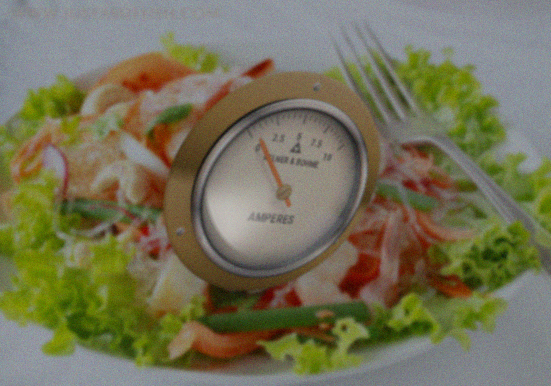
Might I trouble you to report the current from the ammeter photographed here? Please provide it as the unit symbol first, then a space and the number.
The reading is A 0.5
